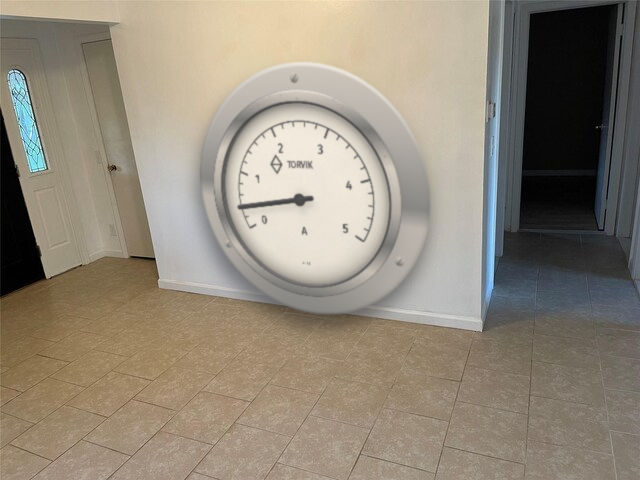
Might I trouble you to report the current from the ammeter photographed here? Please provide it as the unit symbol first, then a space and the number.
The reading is A 0.4
